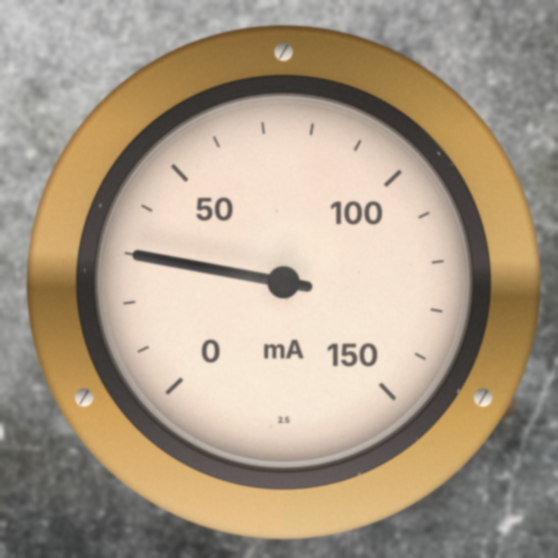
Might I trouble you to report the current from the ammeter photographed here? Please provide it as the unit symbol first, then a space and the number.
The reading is mA 30
